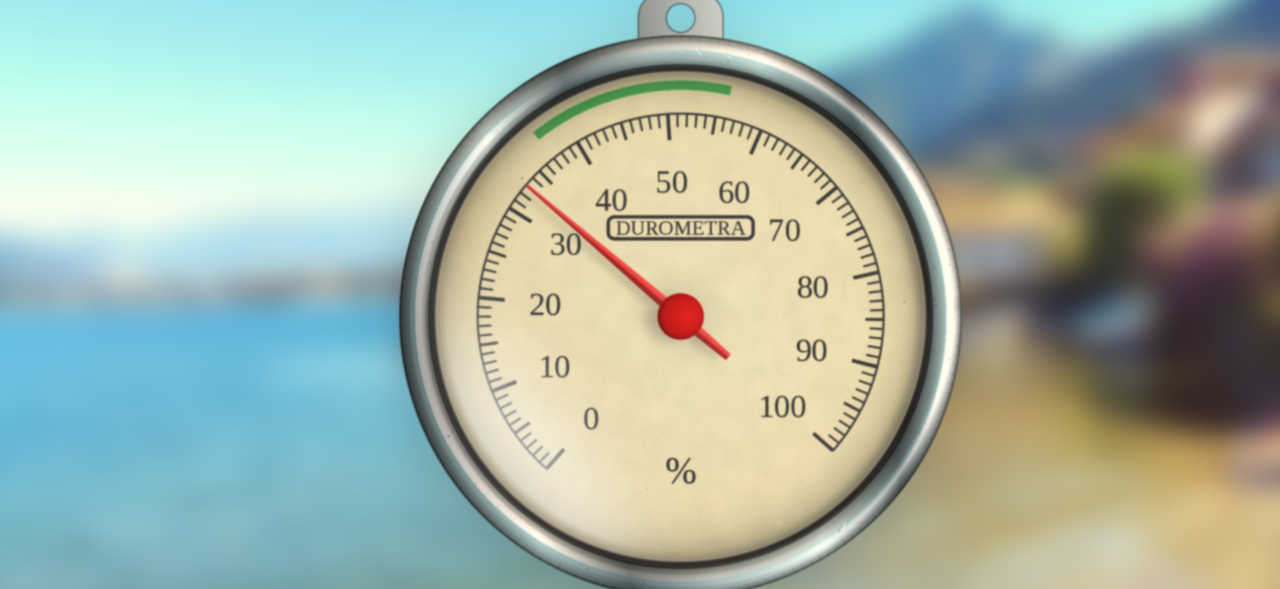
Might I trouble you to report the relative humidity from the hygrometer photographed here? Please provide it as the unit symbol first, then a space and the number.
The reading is % 33
